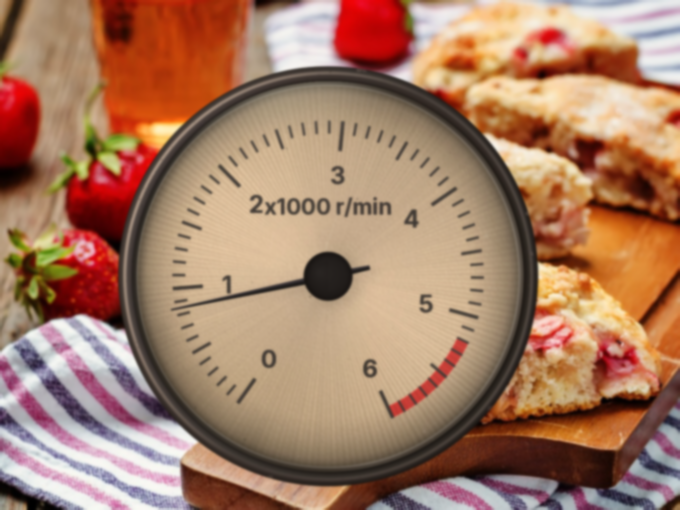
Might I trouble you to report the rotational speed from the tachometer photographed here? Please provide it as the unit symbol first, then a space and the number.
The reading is rpm 850
